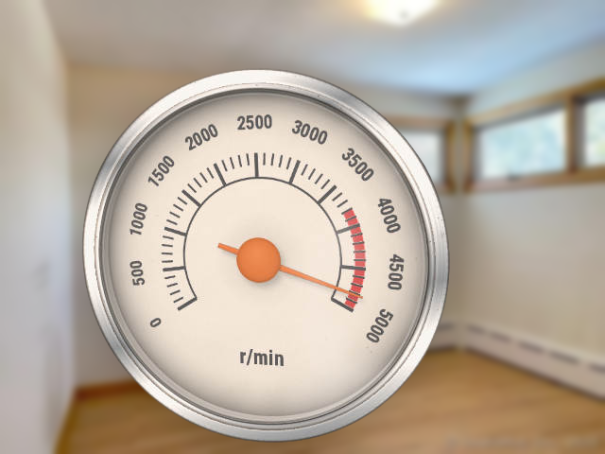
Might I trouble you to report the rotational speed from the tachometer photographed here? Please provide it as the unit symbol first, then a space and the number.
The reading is rpm 4800
